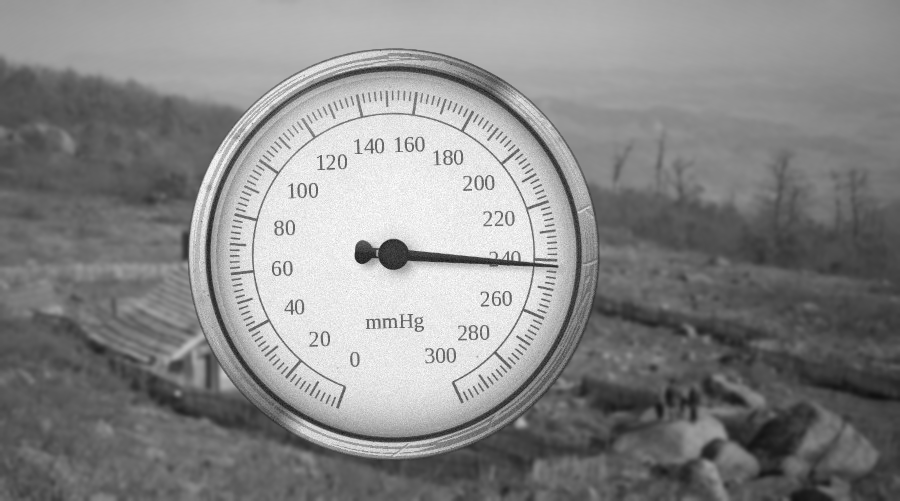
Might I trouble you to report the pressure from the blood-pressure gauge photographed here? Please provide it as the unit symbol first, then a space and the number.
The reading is mmHg 242
